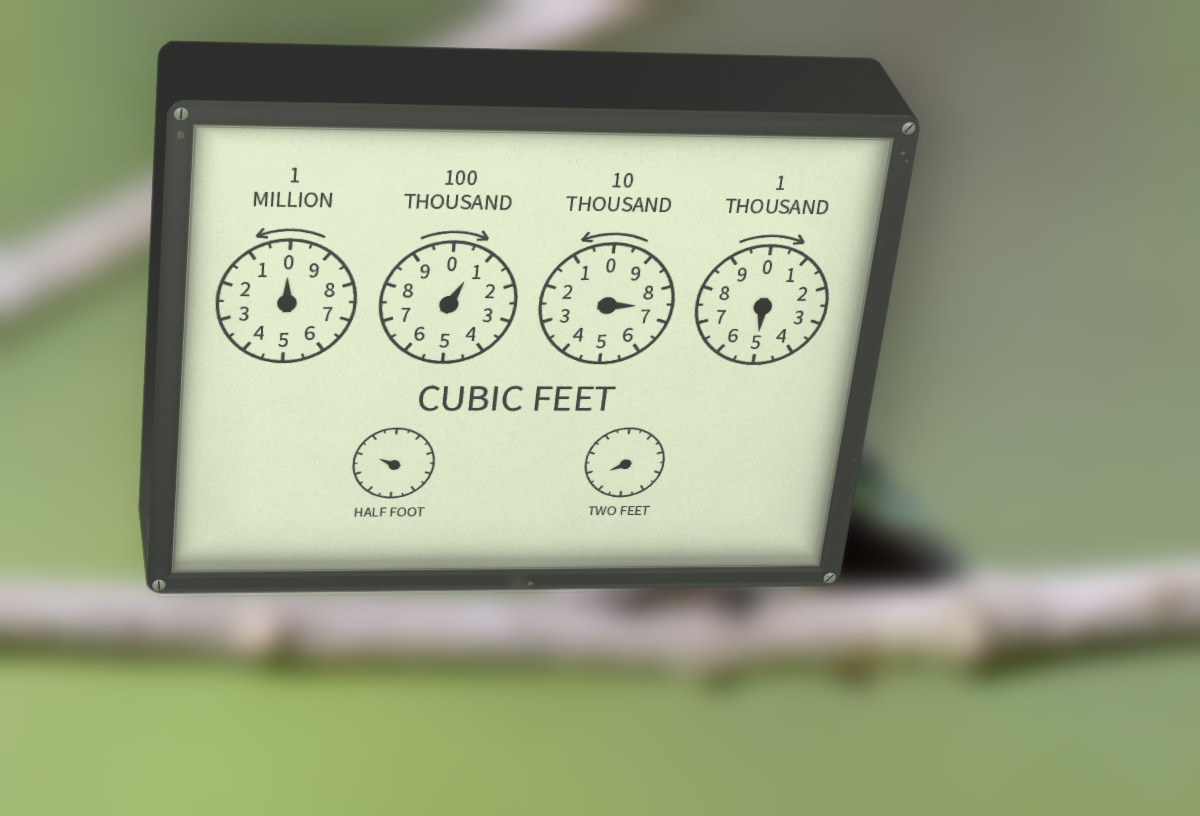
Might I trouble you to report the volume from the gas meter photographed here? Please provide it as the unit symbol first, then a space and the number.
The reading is ft³ 7500
